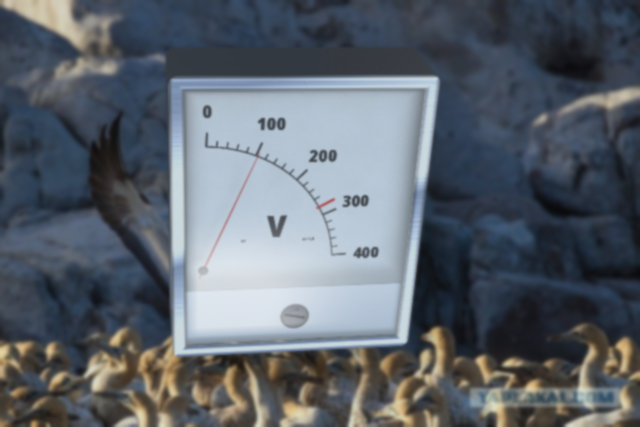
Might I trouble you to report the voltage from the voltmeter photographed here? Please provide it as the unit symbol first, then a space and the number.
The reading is V 100
